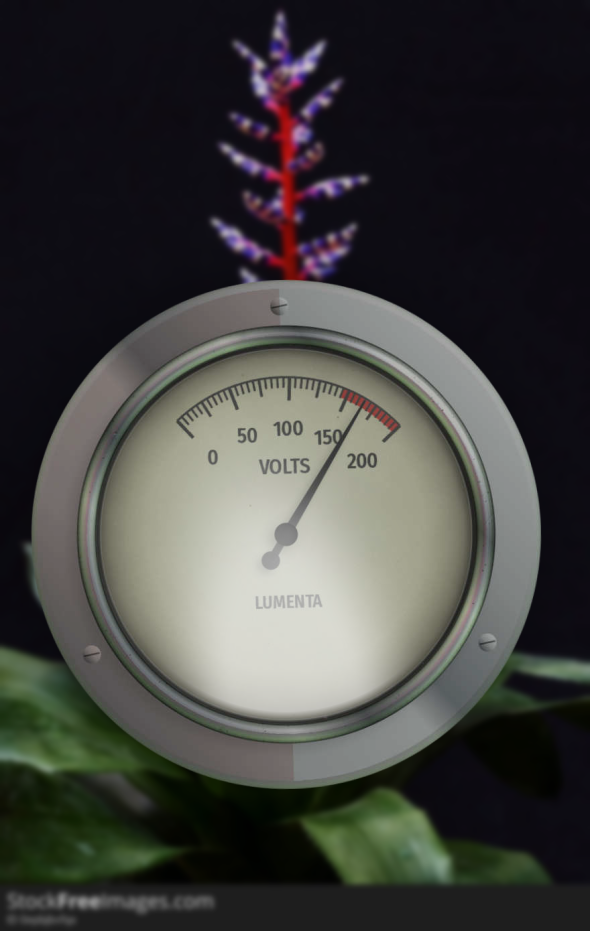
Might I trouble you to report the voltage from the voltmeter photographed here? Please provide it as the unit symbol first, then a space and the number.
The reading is V 165
